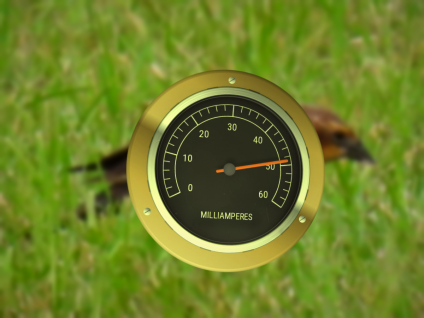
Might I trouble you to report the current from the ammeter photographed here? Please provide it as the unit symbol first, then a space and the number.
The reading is mA 49
